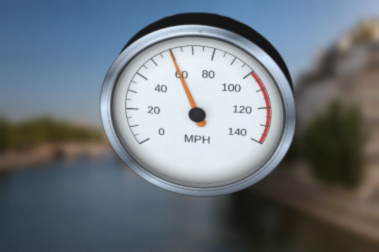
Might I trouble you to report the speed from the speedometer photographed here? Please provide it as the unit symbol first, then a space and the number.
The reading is mph 60
